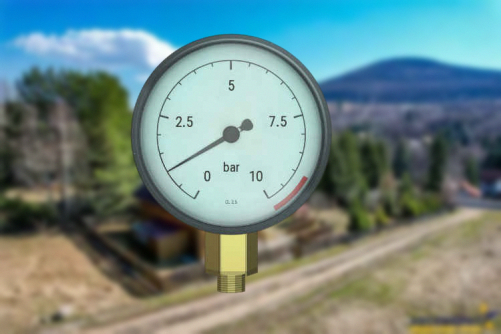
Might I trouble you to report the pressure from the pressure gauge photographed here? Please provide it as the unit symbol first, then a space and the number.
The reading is bar 1
